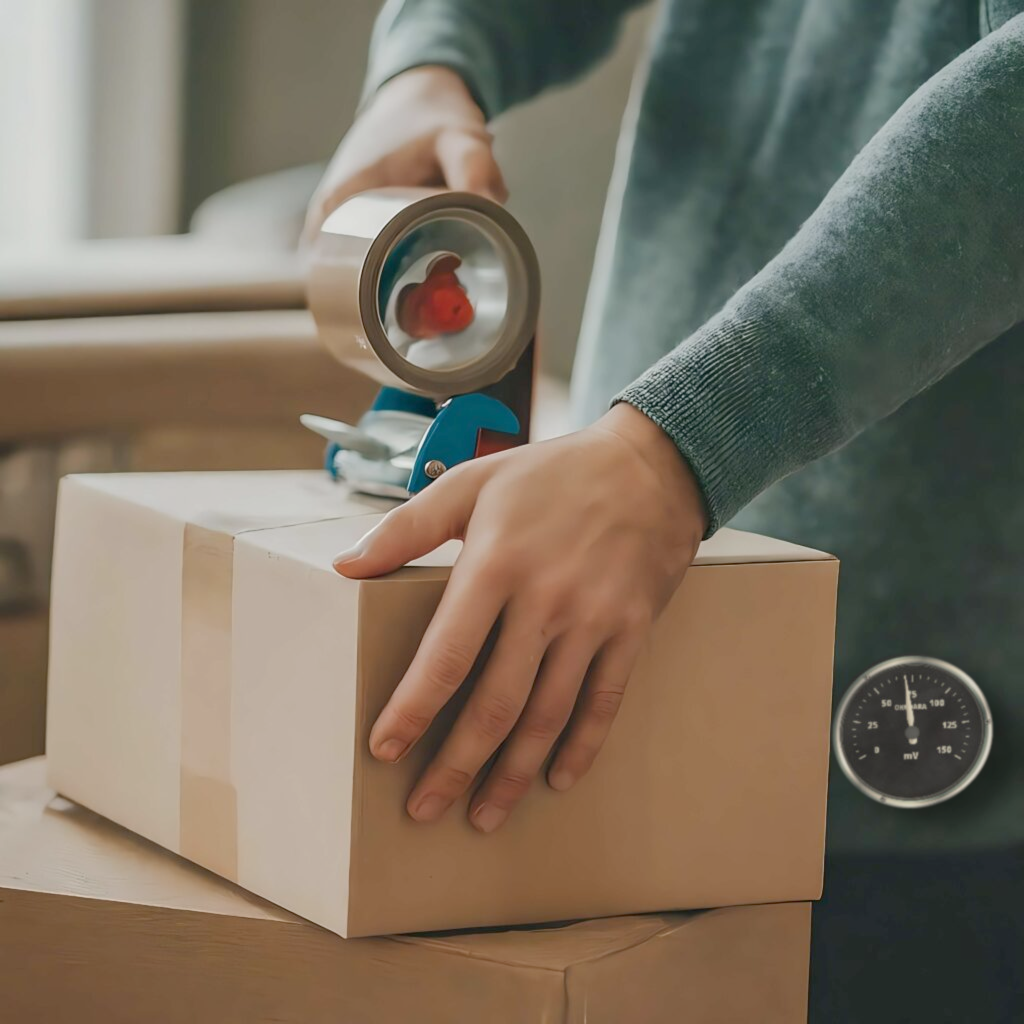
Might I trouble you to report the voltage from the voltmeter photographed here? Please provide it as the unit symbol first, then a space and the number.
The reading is mV 70
